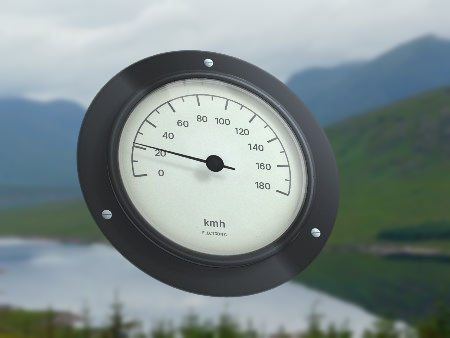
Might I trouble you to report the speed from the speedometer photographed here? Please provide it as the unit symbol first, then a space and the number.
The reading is km/h 20
